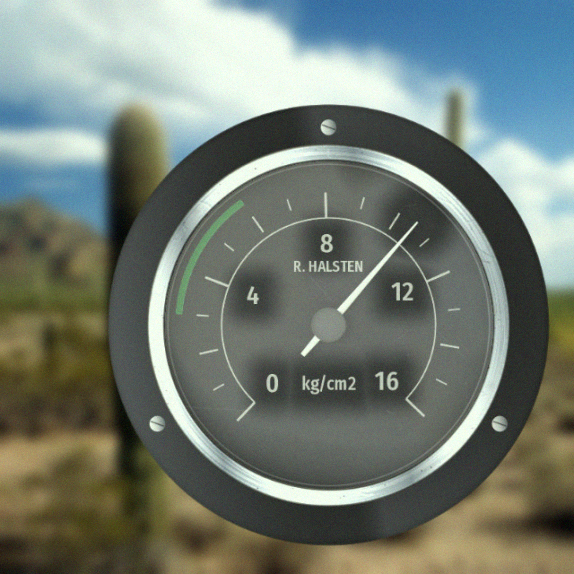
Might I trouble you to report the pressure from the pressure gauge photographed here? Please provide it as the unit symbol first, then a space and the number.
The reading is kg/cm² 10.5
